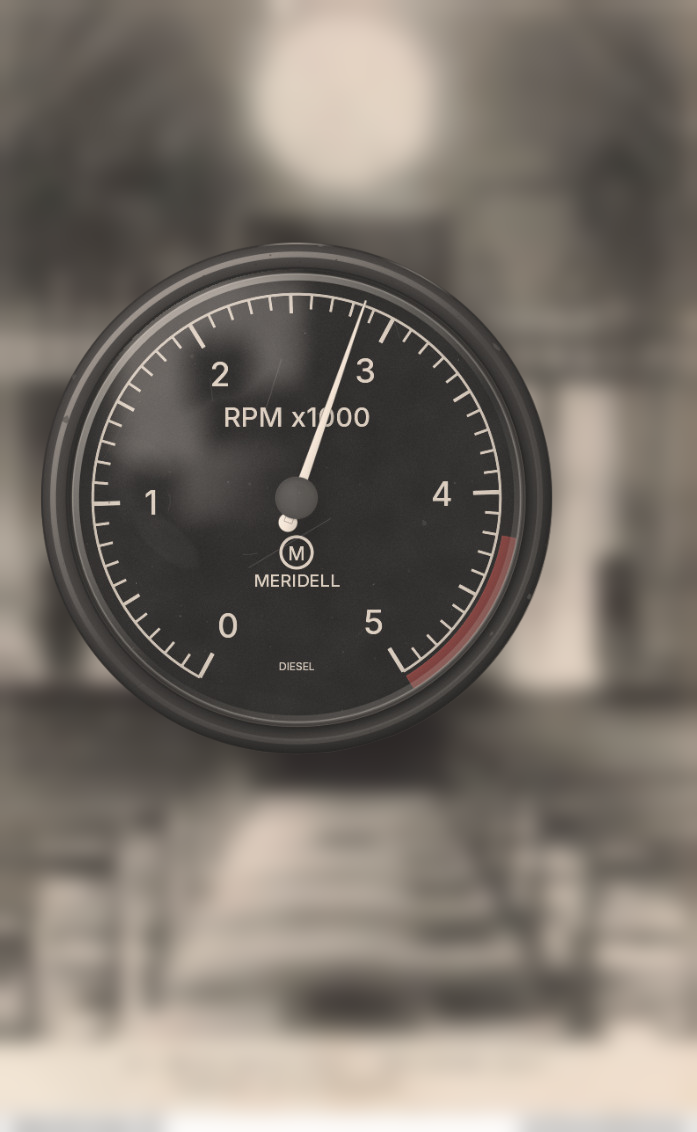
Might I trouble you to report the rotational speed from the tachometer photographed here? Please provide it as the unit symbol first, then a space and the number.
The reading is rpm 2850
